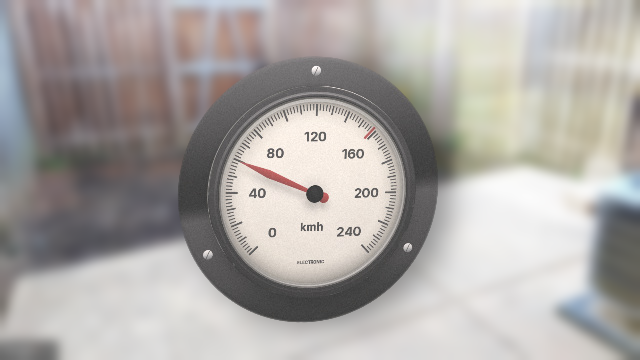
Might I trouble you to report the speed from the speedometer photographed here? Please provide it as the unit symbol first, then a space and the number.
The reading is km/h 60
